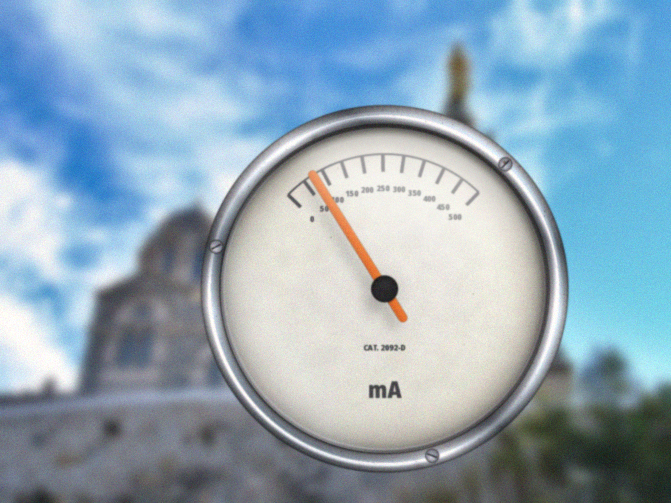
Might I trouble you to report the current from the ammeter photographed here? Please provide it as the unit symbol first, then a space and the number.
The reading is mA 75
